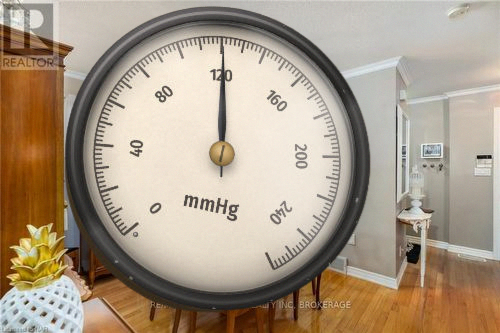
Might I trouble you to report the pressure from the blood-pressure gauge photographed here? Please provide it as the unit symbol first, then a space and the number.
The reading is mmHg 120
